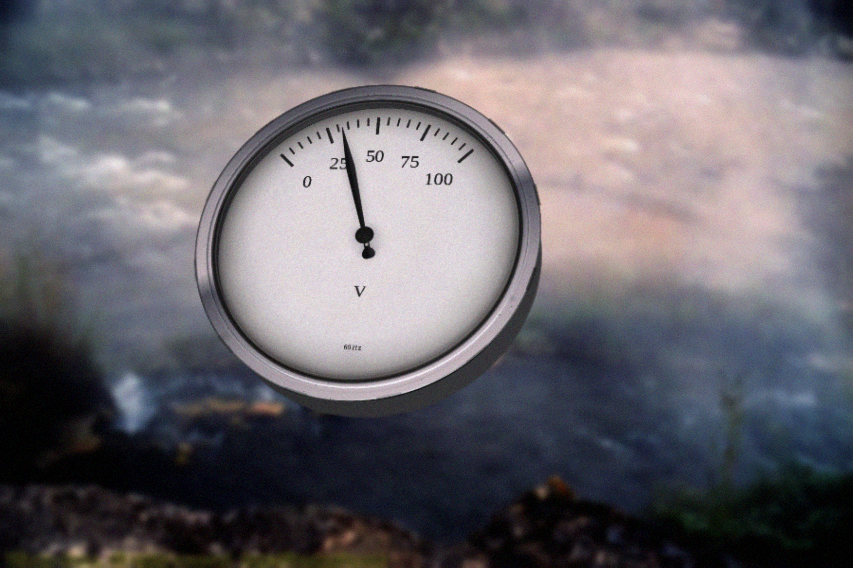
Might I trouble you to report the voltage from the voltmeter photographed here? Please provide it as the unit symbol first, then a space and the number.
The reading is V 32.5
